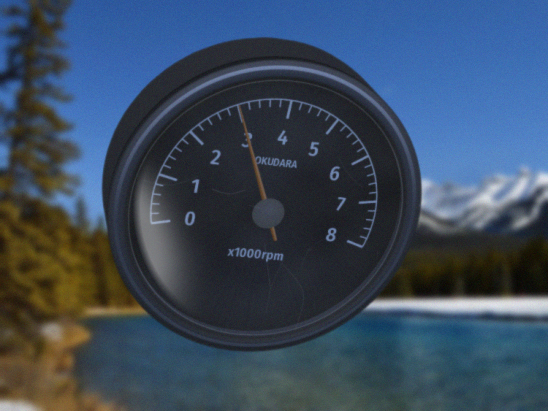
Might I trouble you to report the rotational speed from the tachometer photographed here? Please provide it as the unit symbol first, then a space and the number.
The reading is rpm 3000
